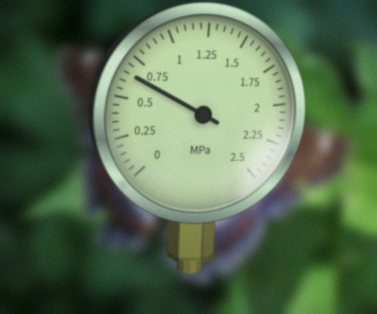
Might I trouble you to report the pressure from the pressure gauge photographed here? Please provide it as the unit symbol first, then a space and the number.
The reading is MPa 0.65
